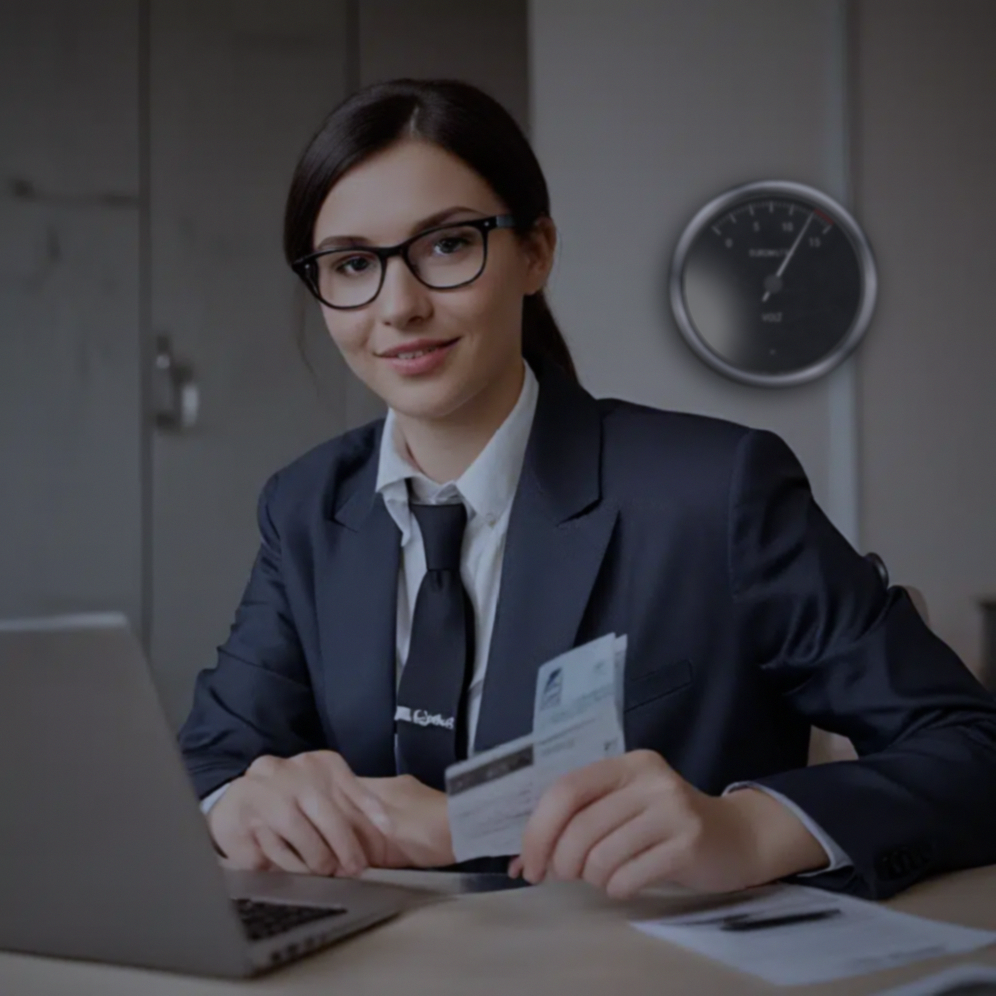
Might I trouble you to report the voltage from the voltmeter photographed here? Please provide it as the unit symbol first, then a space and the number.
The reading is V 12.5
